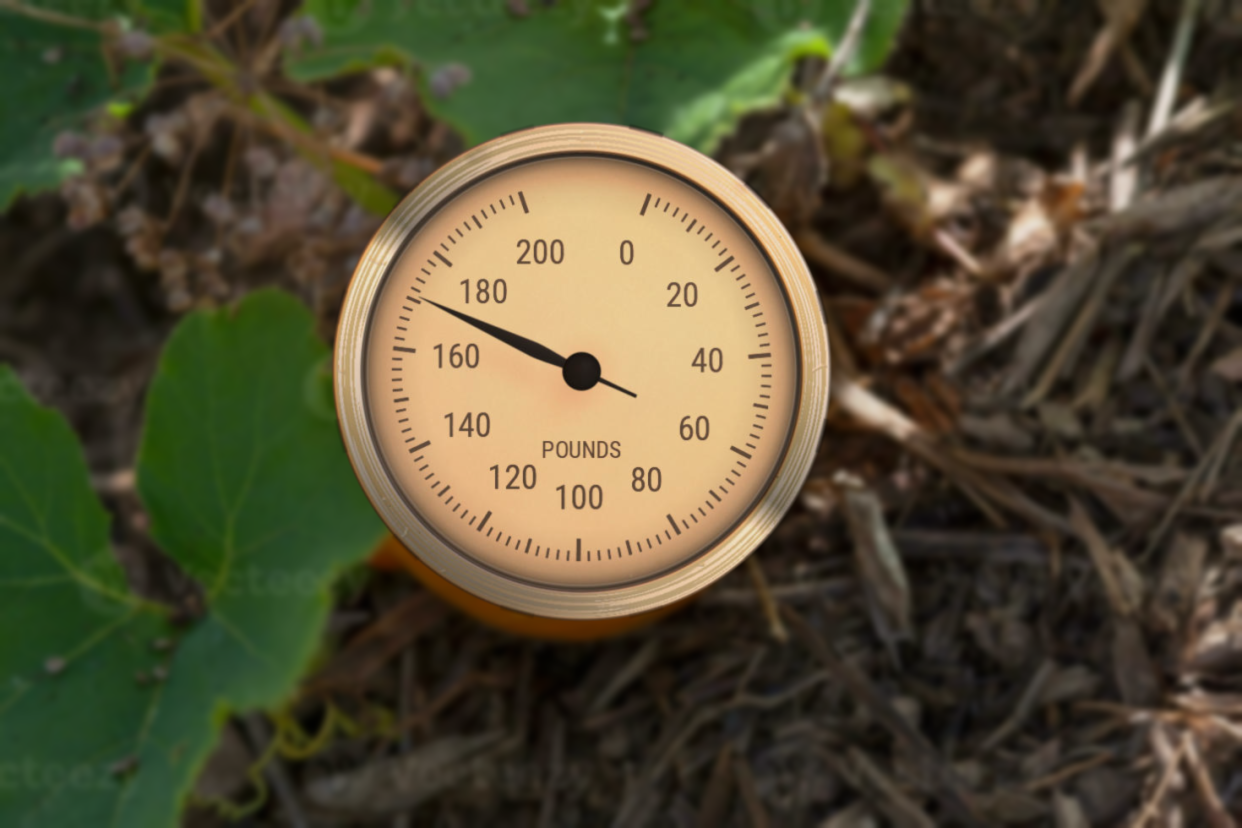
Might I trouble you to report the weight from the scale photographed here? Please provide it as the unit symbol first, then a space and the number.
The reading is lb 171
